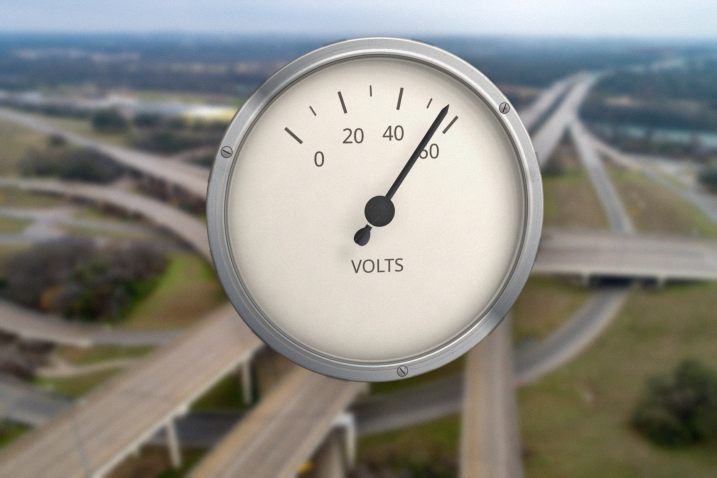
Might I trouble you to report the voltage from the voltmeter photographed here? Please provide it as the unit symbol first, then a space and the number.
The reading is V 55
